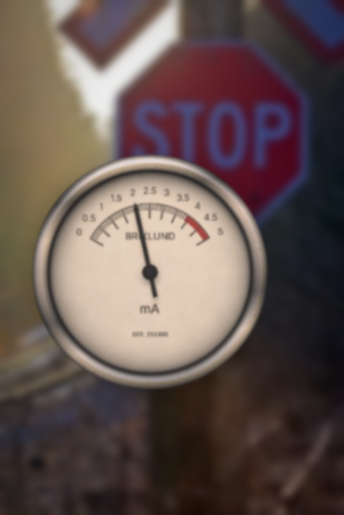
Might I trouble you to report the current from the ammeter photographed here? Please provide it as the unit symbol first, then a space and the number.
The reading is mA 2
